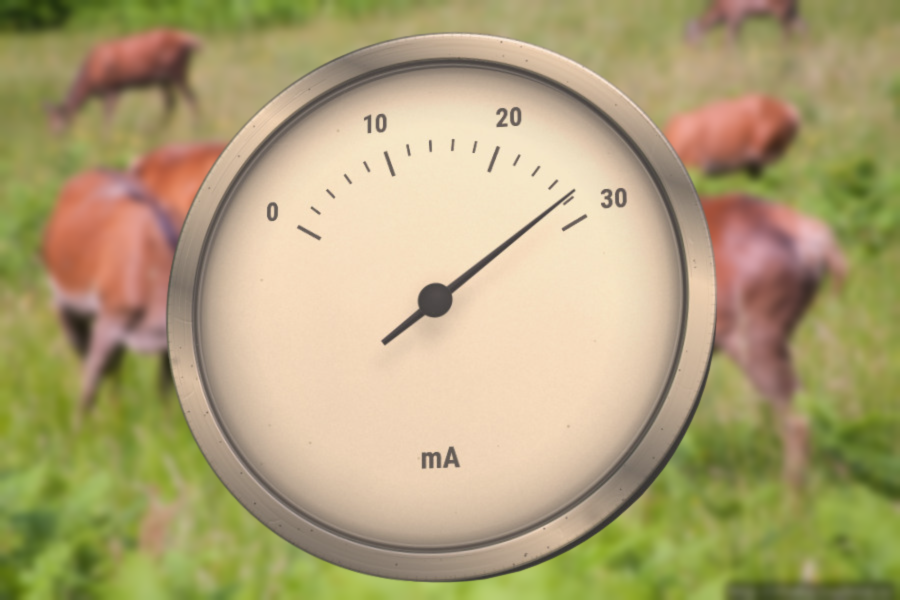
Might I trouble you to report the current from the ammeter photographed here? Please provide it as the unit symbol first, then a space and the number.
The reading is mA 28
